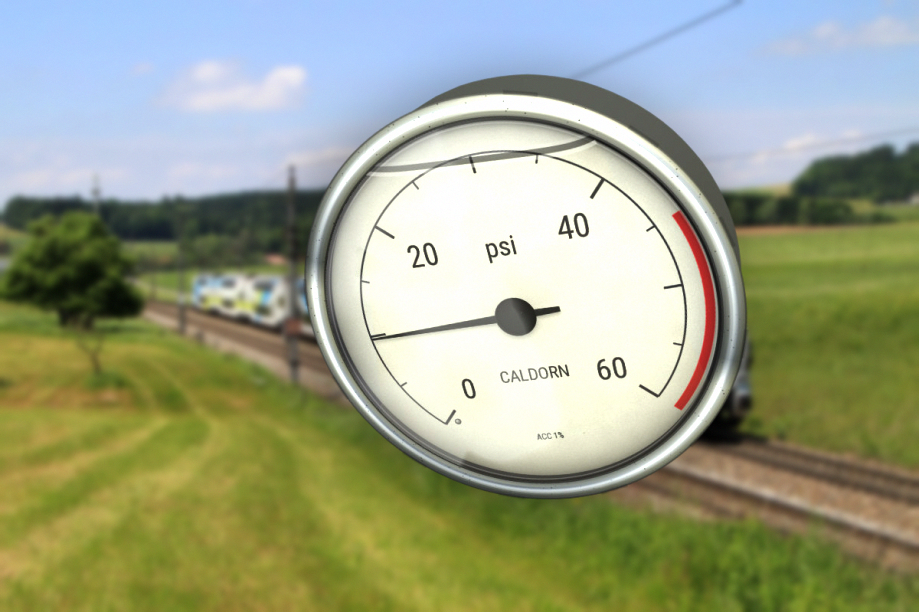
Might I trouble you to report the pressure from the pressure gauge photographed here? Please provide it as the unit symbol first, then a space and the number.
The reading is psi 10
